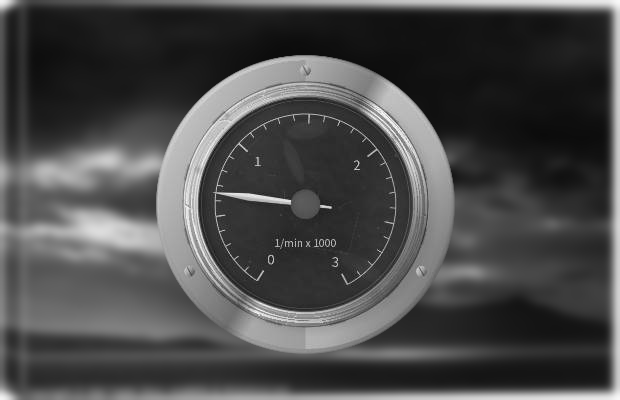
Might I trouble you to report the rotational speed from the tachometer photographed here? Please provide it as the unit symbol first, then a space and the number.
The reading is rpm 650
